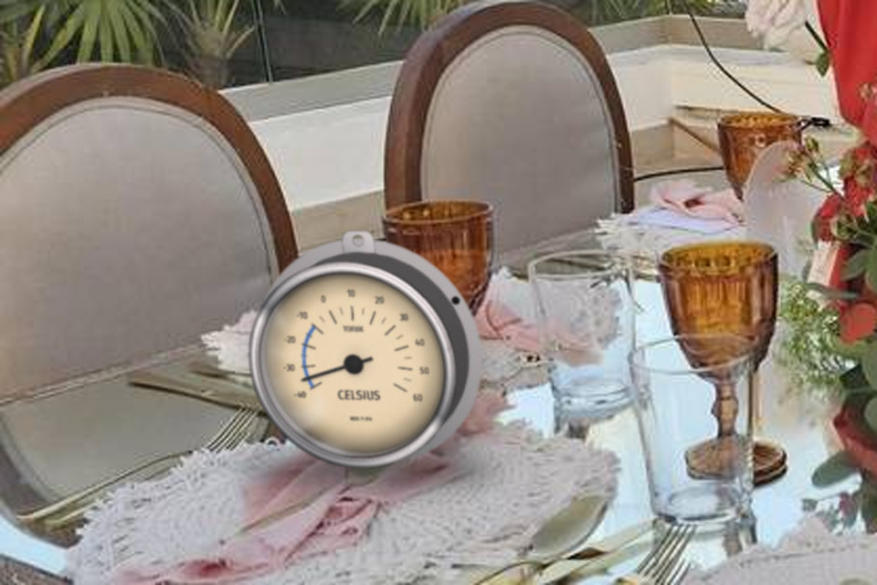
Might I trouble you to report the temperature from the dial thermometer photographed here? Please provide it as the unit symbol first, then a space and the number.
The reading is °C -35
